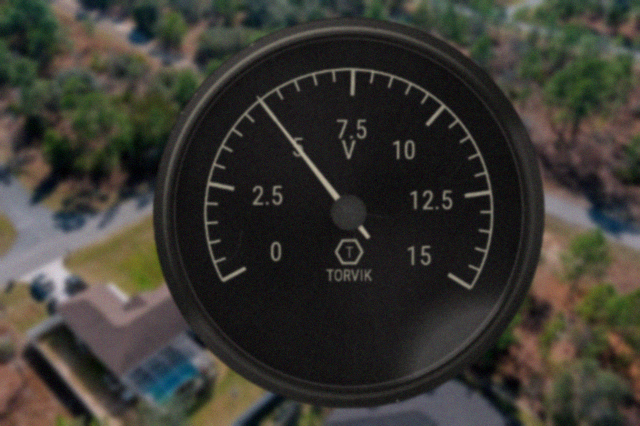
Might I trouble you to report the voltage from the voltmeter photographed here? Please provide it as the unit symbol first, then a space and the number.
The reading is V 5
